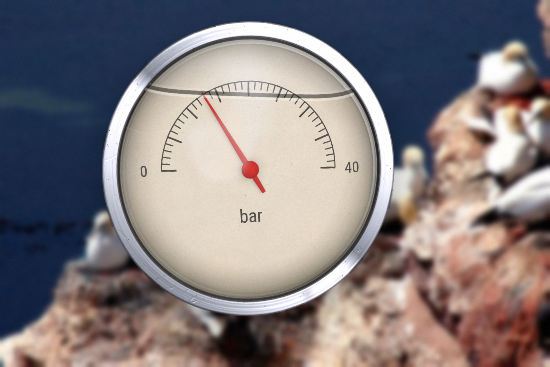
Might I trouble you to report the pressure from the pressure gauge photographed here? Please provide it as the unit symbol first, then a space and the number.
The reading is bar 13
